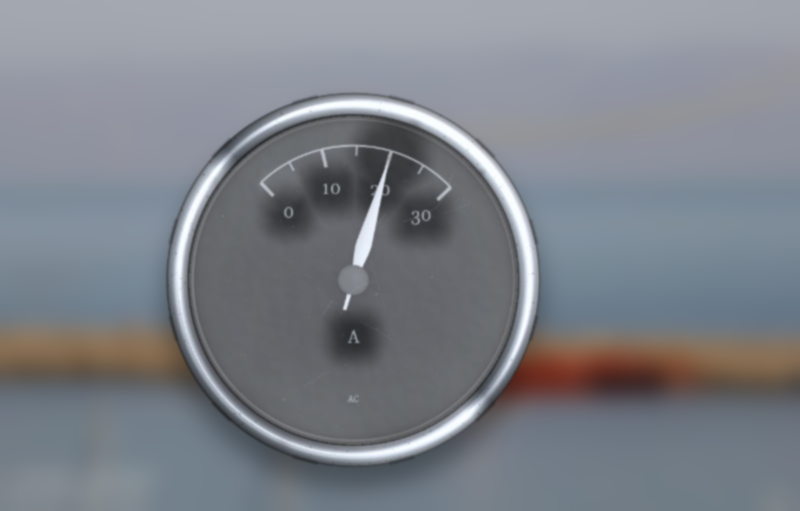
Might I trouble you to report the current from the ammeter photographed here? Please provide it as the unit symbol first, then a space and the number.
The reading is A 20
